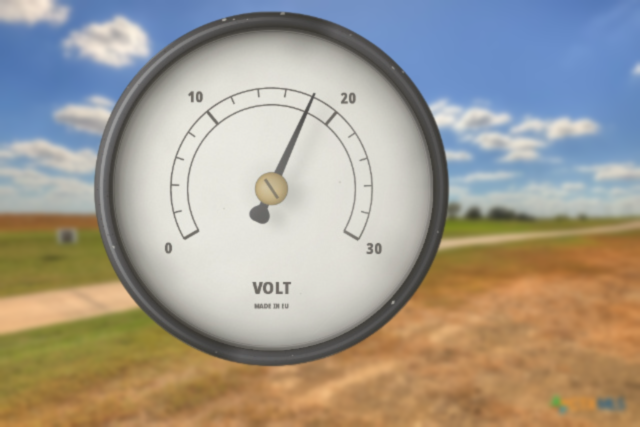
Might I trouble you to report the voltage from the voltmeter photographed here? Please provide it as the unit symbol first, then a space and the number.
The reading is V 18
